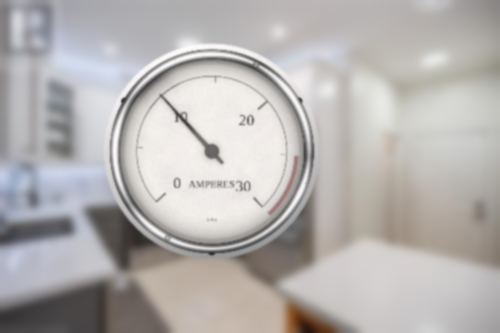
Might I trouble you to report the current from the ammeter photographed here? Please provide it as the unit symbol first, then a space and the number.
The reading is A 10
